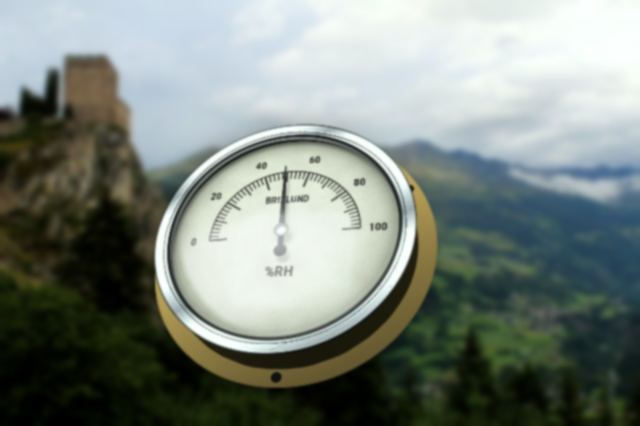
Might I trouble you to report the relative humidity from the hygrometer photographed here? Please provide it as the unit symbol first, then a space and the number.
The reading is % 50
